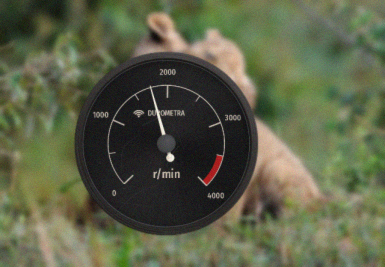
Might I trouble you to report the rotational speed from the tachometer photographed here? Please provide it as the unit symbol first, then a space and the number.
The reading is rpm 1750
